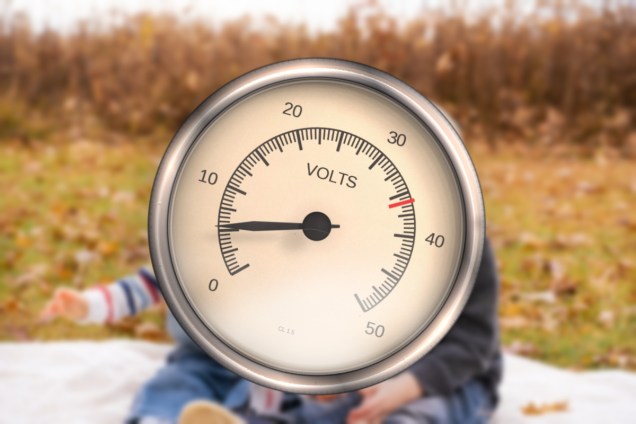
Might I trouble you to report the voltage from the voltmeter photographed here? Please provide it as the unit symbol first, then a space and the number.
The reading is V 5.5
